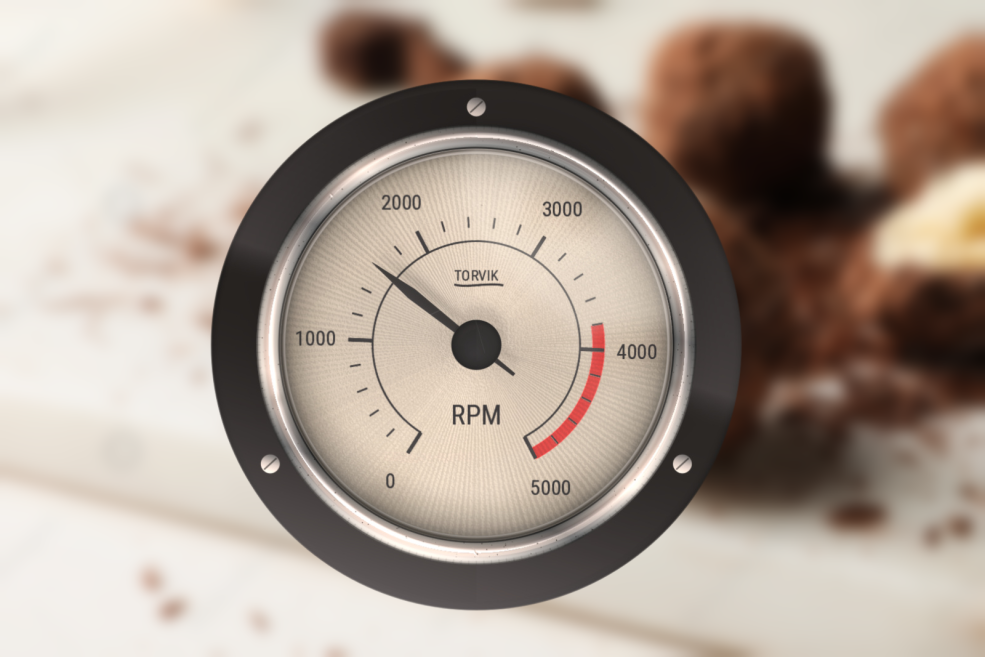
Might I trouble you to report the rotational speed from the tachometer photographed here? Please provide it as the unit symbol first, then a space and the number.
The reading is rpm 1600
